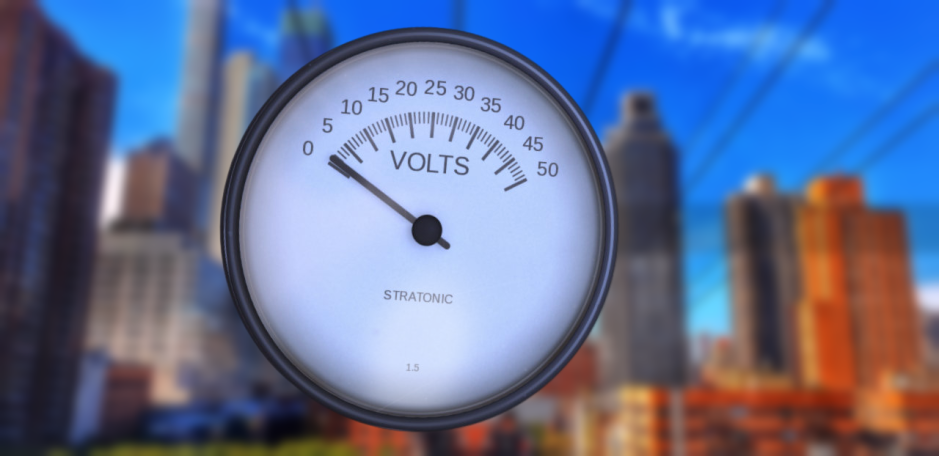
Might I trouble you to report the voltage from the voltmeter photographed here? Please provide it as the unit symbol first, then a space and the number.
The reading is V 1
